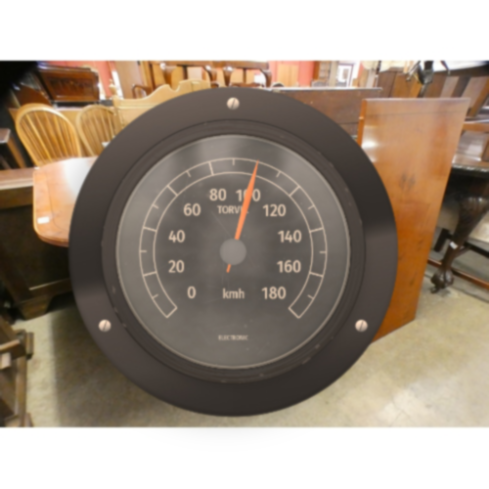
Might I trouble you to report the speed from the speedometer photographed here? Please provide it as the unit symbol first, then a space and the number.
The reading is km/h 100
